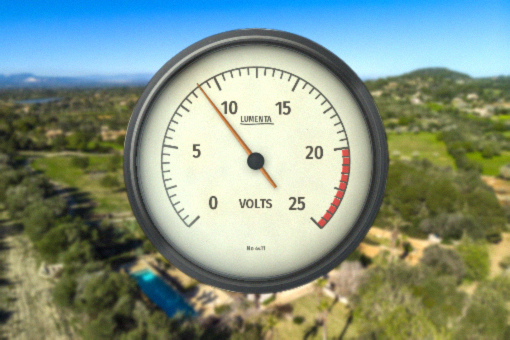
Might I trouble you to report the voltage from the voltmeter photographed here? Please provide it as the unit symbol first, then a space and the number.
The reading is V 9
